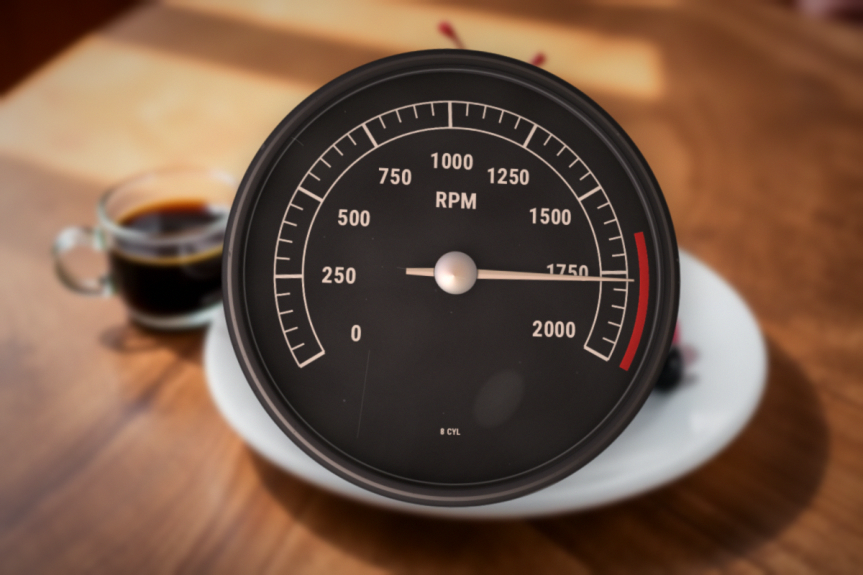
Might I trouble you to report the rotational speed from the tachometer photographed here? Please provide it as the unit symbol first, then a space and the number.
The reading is rpm 1775
